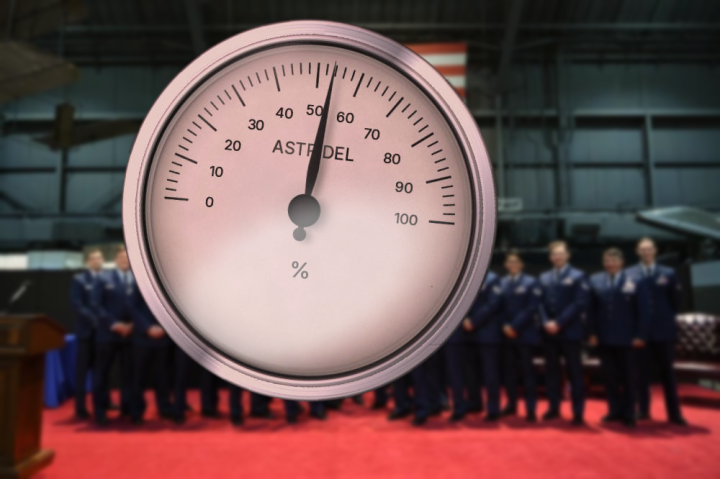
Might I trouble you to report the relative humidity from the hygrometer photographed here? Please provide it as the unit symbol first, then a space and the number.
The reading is % 54
